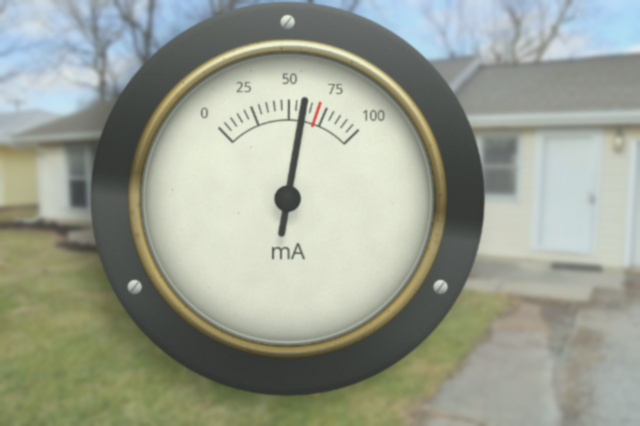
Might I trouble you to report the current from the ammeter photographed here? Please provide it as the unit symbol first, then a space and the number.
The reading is mA 60
